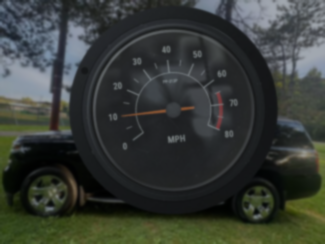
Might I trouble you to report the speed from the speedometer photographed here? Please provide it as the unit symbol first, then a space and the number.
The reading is mph 10
